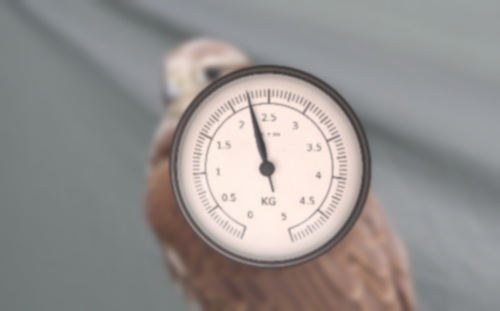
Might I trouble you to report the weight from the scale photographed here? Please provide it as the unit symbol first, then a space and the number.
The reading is kg 2.25
